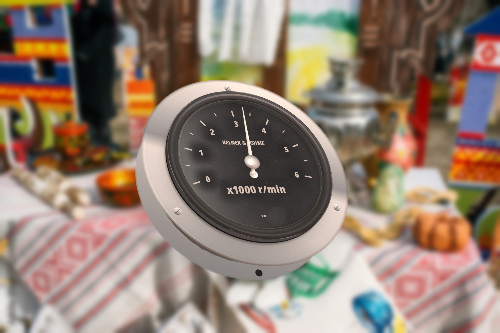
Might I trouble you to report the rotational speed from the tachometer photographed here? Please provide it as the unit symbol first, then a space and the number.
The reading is rpm 3250
